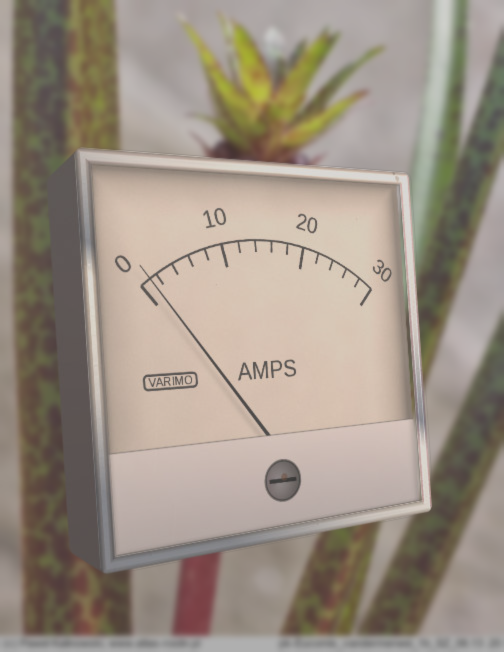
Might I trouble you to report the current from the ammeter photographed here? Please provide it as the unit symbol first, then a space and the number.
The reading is A 1
